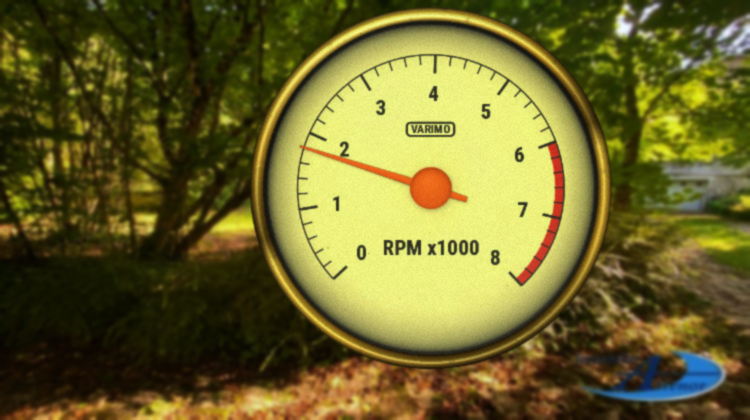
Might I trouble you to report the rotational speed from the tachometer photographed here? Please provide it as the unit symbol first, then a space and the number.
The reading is rpm 1800
